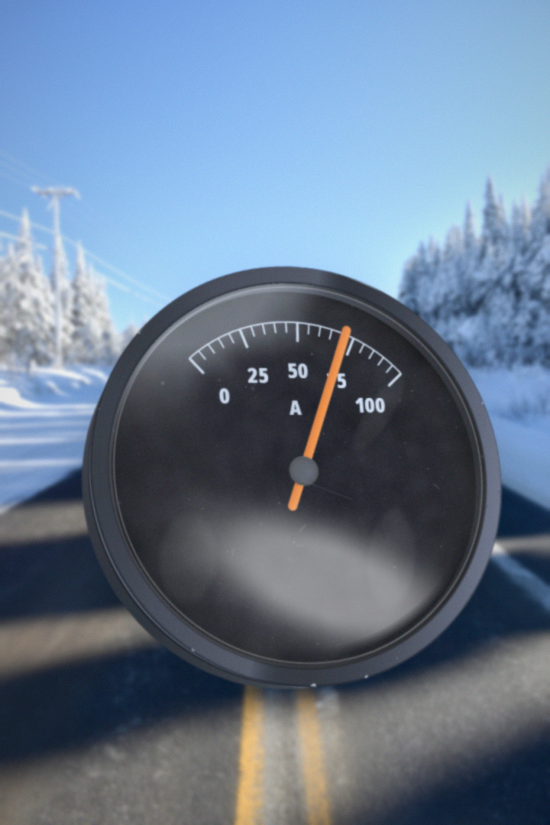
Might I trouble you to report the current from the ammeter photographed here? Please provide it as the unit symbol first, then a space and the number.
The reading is A 70
